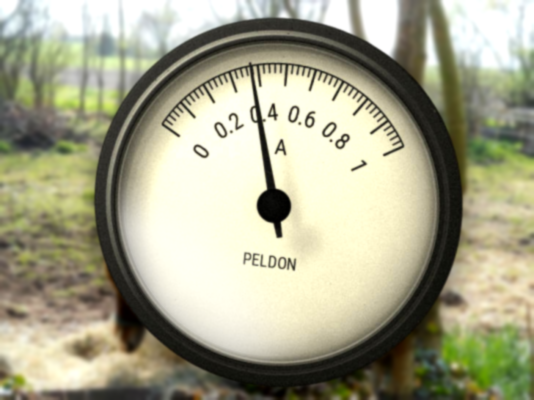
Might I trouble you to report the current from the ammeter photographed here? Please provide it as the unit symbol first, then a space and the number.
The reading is A 0.38
